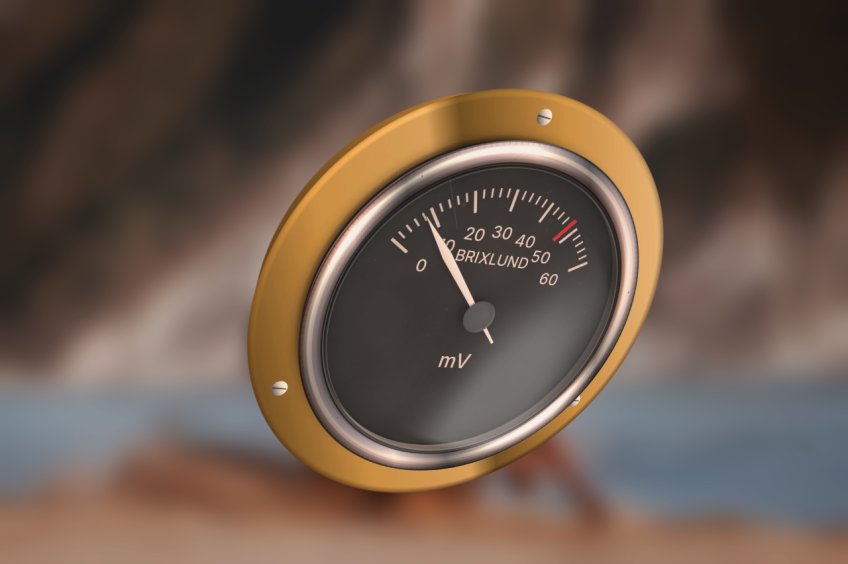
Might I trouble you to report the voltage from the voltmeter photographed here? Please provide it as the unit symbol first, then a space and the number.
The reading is mV 8
